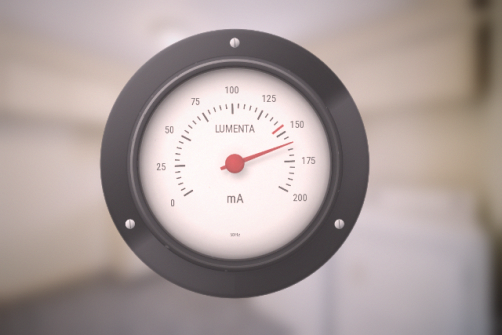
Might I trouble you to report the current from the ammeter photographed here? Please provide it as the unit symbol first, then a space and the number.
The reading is mA 160
